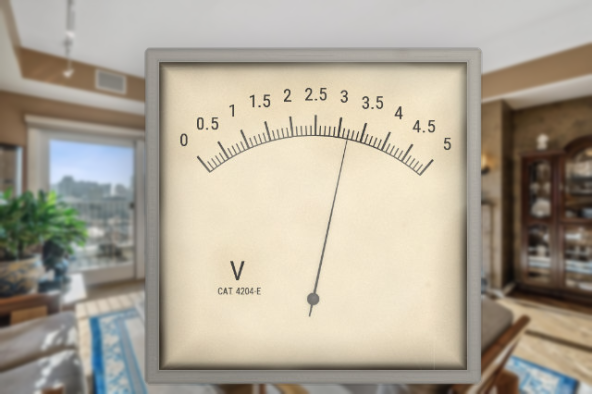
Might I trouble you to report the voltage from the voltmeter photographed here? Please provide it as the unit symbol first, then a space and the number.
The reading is V 3.2
